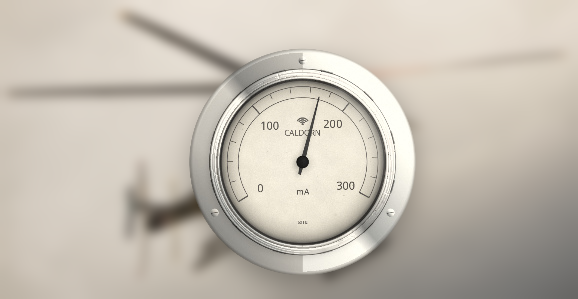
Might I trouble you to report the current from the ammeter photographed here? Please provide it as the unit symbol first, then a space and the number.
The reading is mA 170
